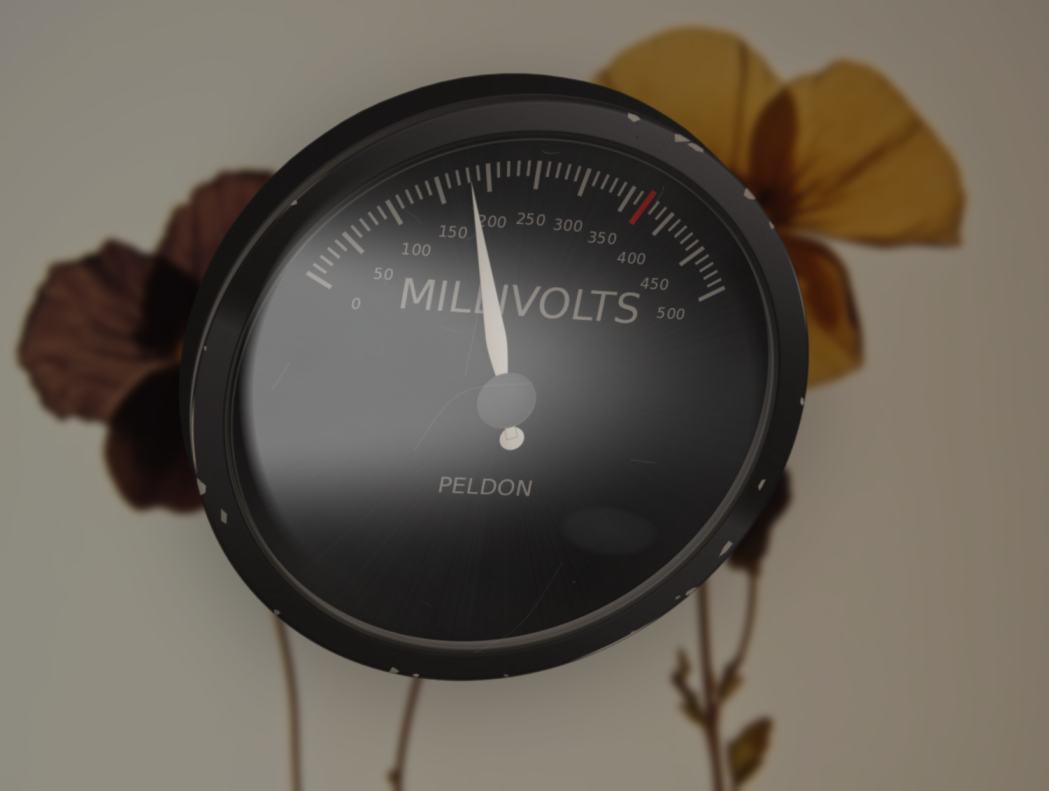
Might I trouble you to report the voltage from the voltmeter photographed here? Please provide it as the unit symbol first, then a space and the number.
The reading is mV 180
